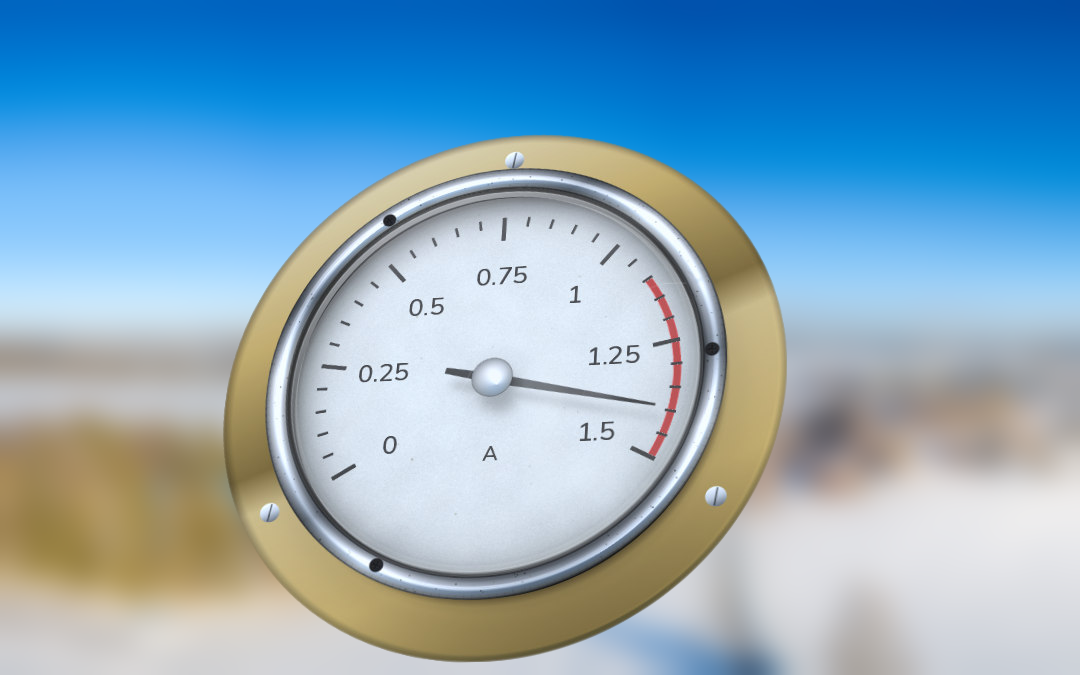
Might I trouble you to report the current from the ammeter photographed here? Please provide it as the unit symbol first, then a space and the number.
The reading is A 1.4
